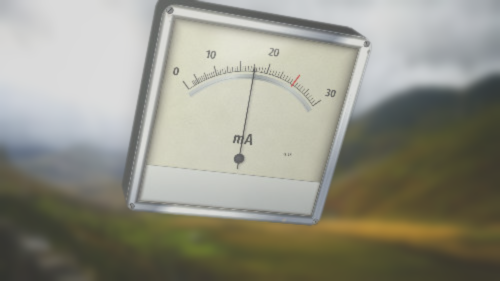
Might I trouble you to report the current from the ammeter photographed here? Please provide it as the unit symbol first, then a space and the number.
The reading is mA 17.5
